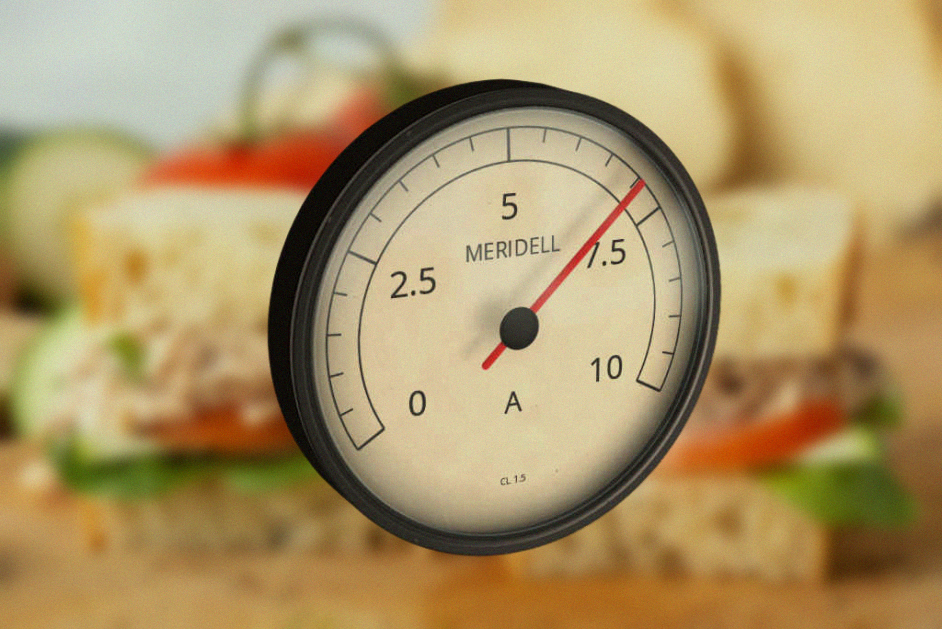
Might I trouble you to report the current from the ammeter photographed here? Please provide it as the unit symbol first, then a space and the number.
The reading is A 7
